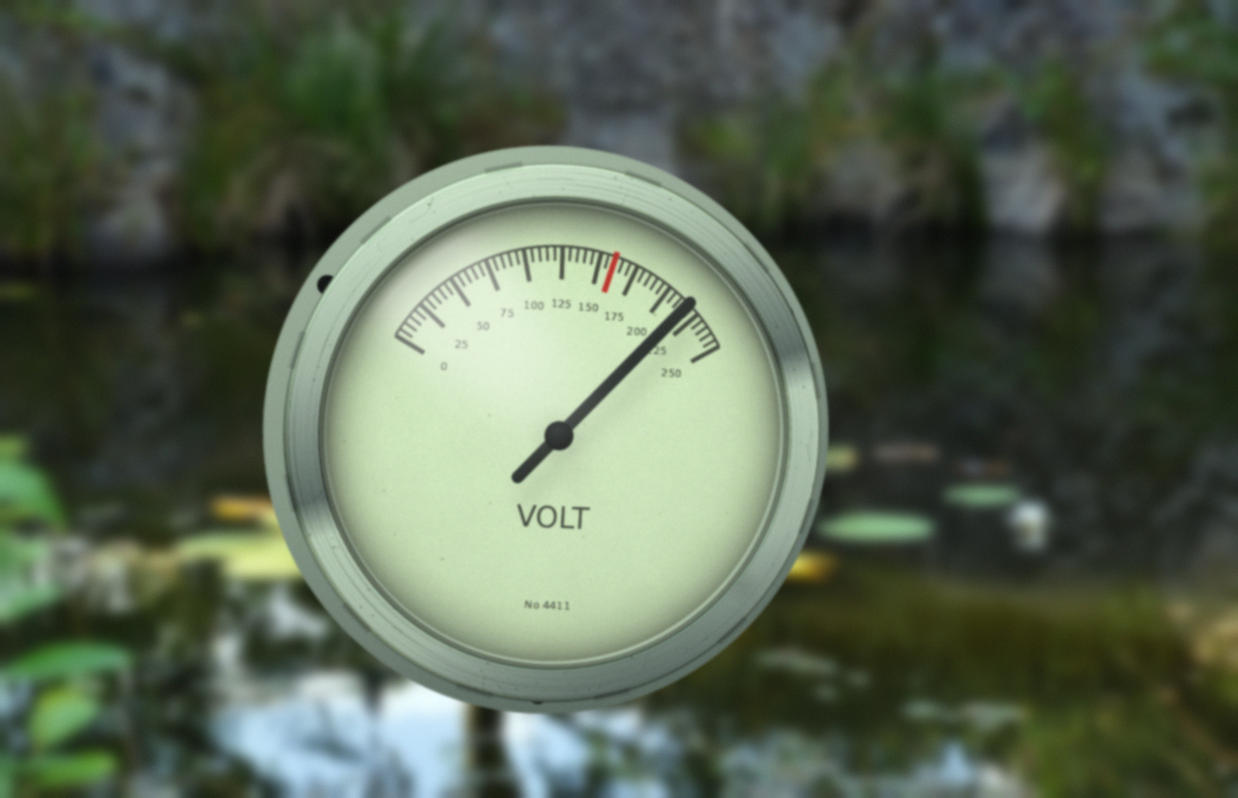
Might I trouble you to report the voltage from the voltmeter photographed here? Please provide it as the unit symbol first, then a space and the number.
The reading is V 215
